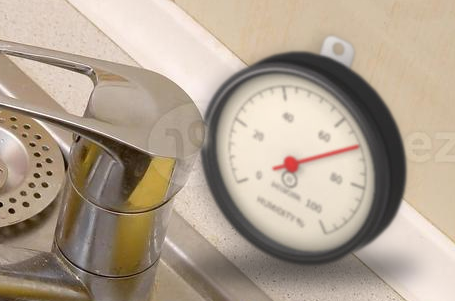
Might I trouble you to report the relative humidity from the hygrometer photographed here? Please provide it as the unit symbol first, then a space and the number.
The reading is % 68
